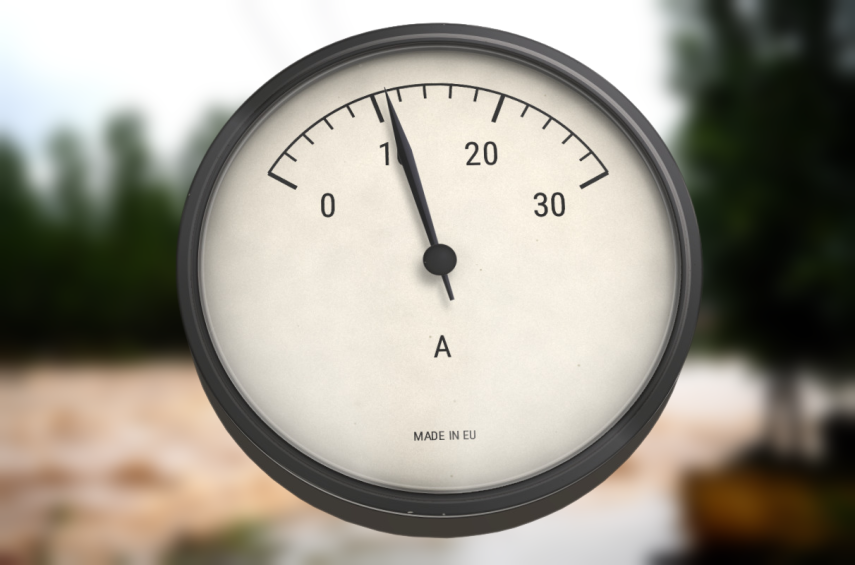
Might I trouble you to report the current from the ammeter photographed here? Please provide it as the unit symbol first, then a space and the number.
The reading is A 11
